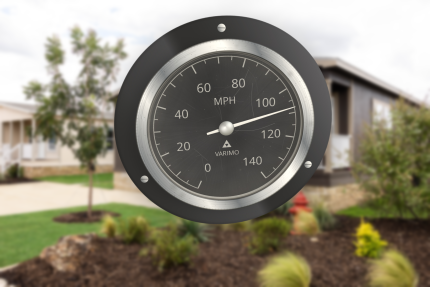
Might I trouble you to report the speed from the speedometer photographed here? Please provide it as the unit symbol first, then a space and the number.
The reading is mph 107.5
